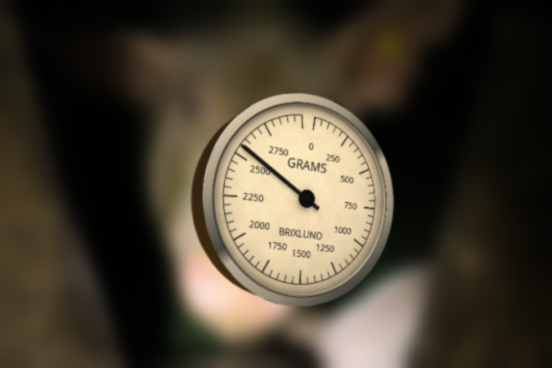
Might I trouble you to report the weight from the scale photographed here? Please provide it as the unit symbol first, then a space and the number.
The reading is g 2550
